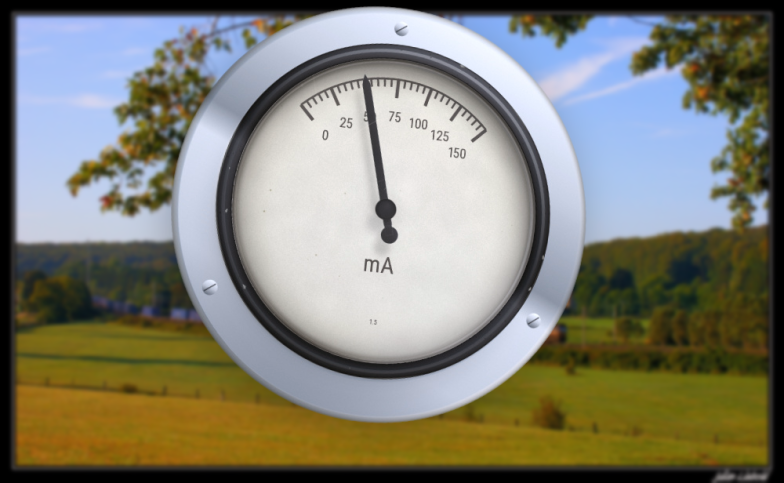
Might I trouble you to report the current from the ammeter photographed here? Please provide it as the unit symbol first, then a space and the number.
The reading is mA 50
